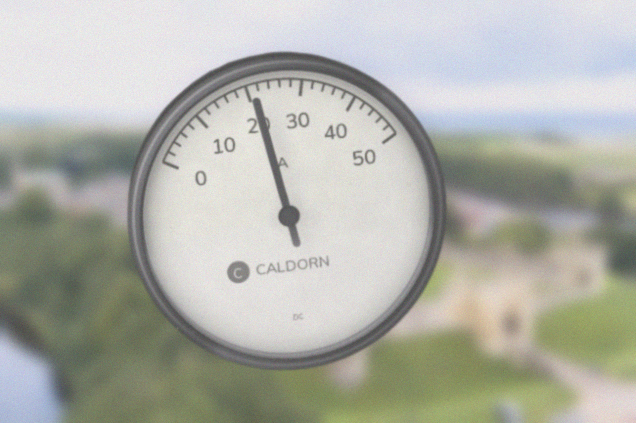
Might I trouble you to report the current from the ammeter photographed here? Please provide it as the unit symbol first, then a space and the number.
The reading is A 21
